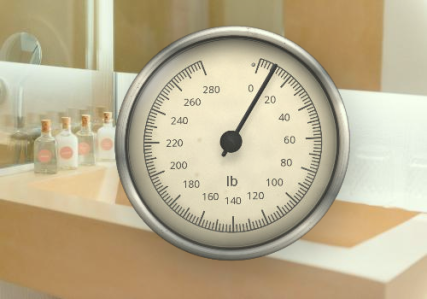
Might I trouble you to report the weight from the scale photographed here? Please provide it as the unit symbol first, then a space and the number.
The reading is lb 10
